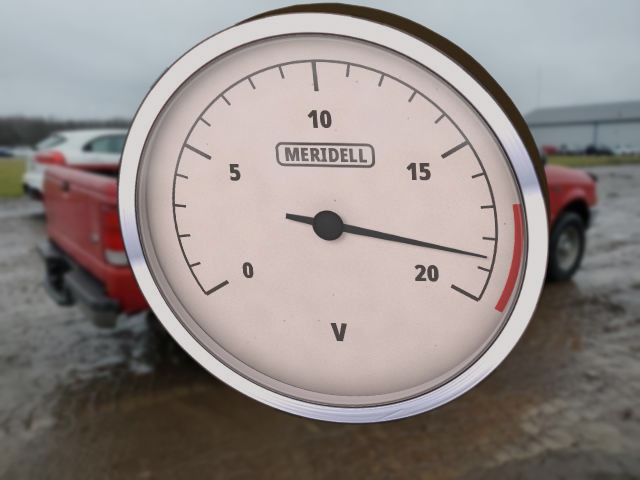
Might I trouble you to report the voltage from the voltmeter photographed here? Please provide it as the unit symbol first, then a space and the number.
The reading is V 18.5
